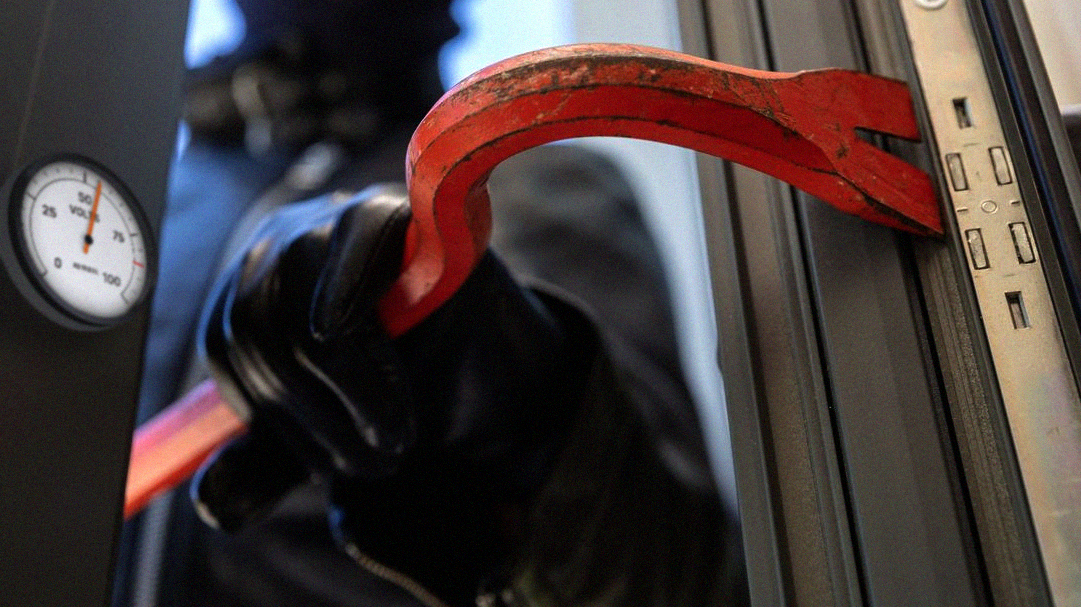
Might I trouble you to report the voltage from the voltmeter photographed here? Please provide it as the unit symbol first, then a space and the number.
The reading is V 55
